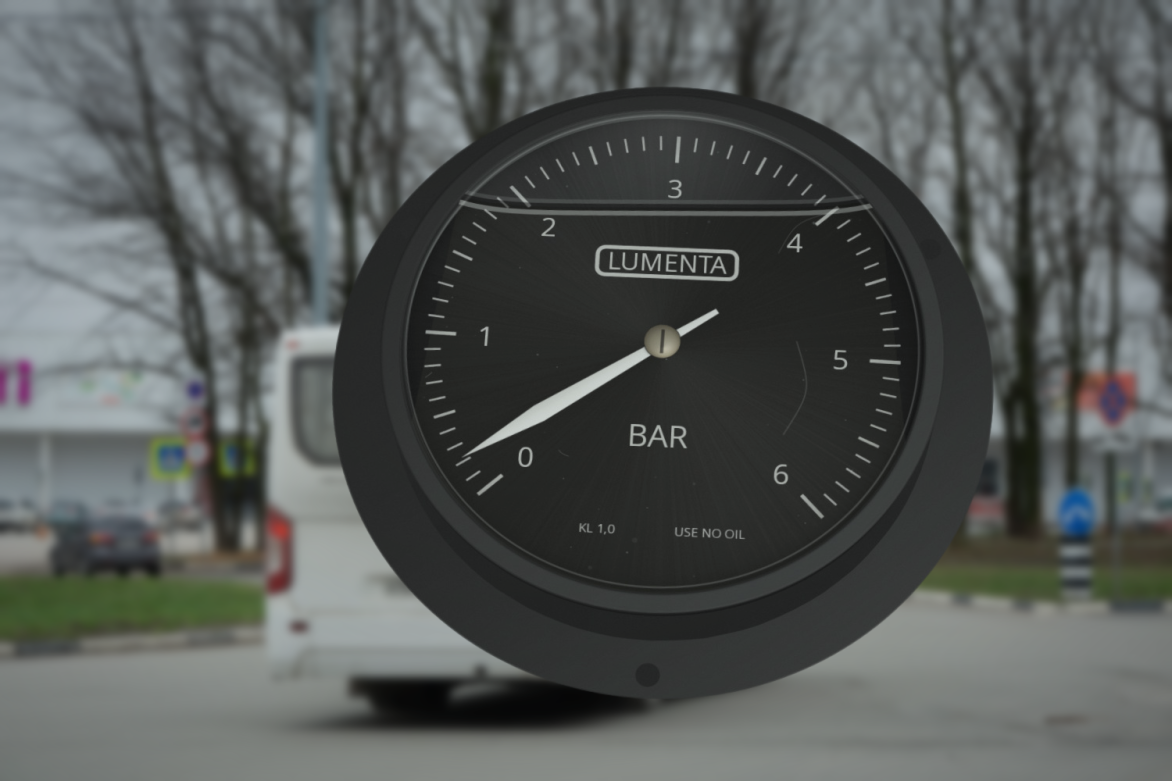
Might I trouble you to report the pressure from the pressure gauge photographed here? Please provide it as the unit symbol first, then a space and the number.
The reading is bar 0.2
